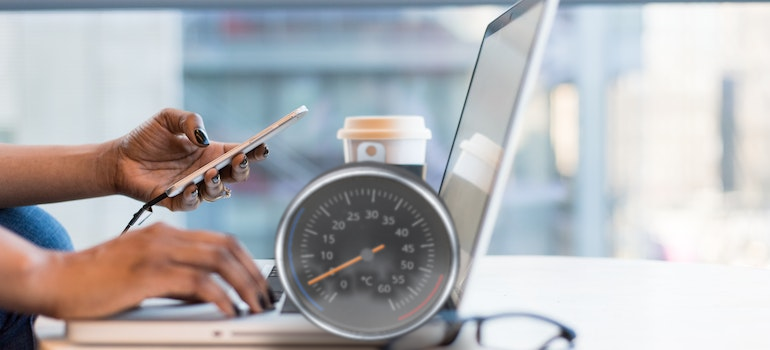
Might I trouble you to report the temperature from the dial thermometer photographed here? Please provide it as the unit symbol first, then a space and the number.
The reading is °C 5
